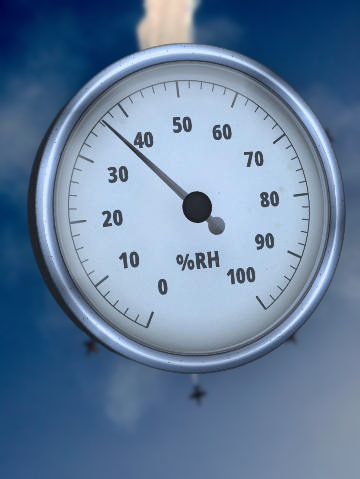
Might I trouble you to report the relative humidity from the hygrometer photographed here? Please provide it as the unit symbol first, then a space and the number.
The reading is % 36
